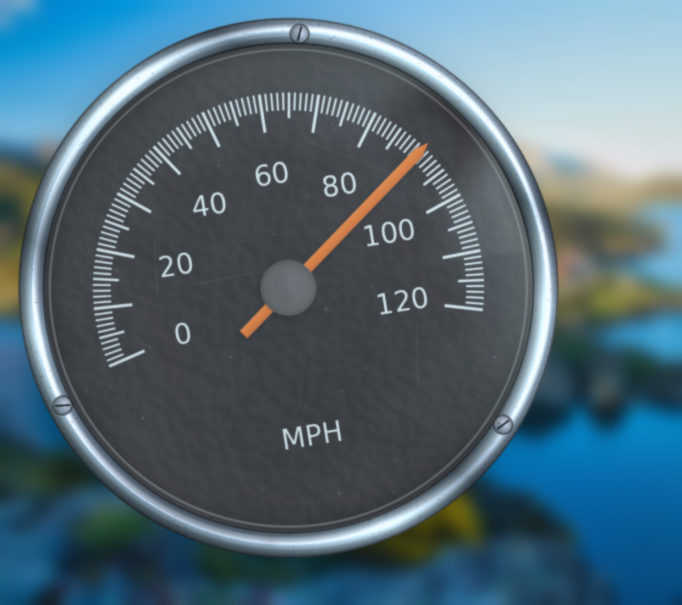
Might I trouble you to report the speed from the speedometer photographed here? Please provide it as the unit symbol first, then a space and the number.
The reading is mph 90
